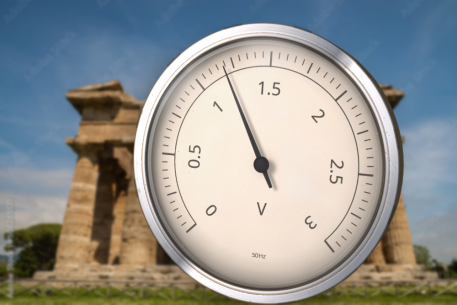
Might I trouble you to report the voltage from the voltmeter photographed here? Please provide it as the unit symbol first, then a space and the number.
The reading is V 1.2
